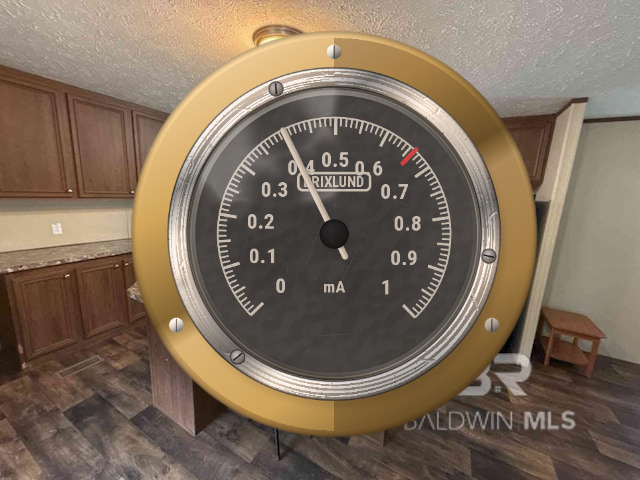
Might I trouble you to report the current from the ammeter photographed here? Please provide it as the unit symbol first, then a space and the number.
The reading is mA 0.4
